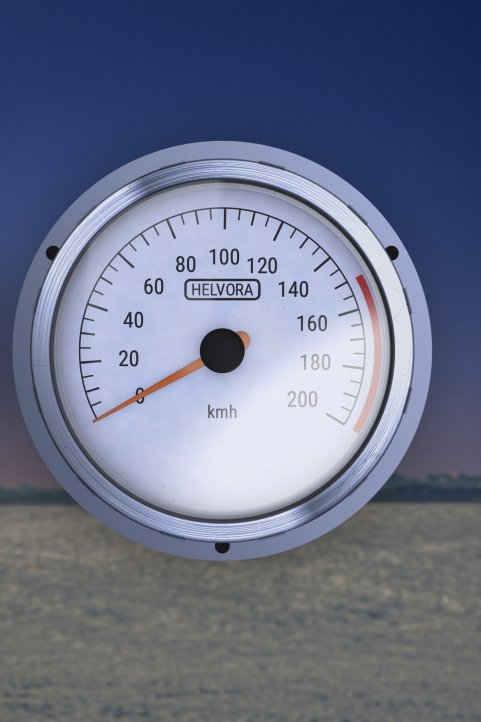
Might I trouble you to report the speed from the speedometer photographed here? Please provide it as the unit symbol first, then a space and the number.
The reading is km/h 0
